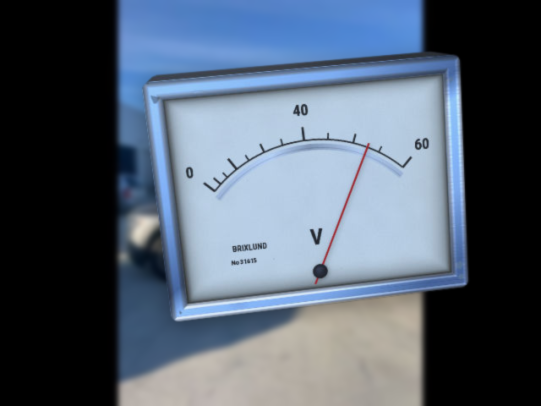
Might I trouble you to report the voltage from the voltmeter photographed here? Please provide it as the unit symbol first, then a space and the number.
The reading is V 52.5
